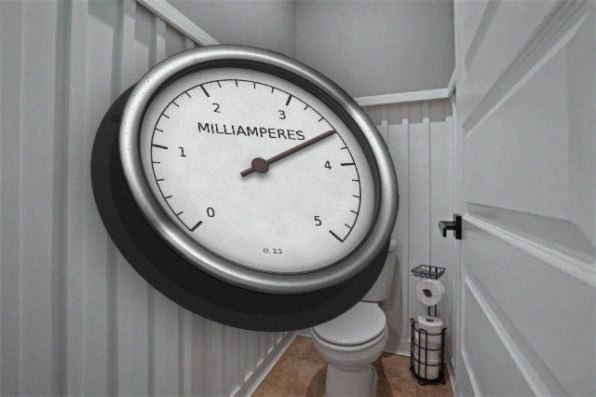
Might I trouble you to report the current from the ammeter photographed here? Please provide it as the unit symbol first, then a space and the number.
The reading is mA 3.6
